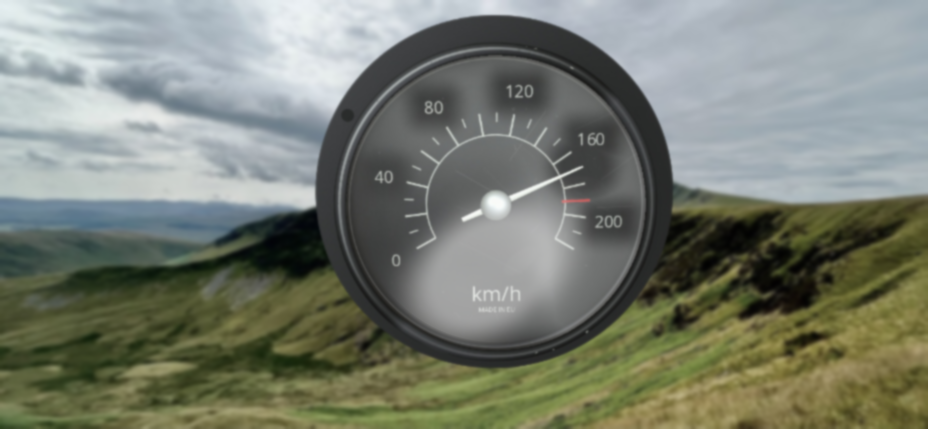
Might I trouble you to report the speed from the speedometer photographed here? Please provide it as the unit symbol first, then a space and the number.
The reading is km/h 170
